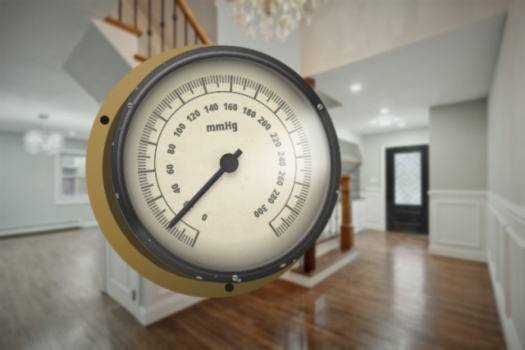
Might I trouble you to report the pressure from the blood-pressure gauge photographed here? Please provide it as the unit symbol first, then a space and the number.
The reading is mmHg 20
